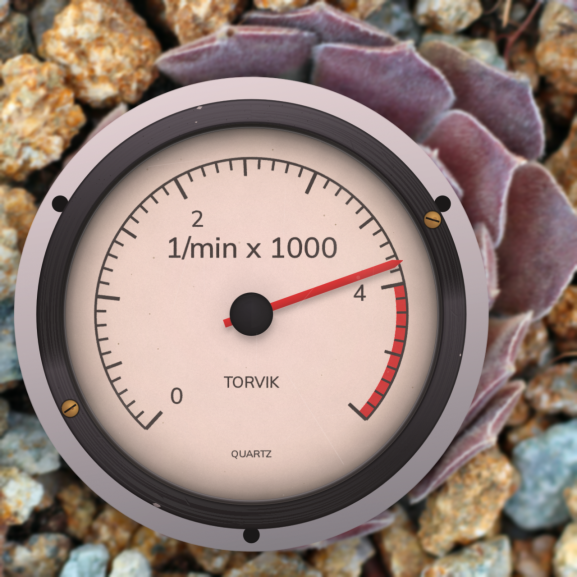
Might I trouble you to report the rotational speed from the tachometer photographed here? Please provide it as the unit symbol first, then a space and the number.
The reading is rpm 3850
